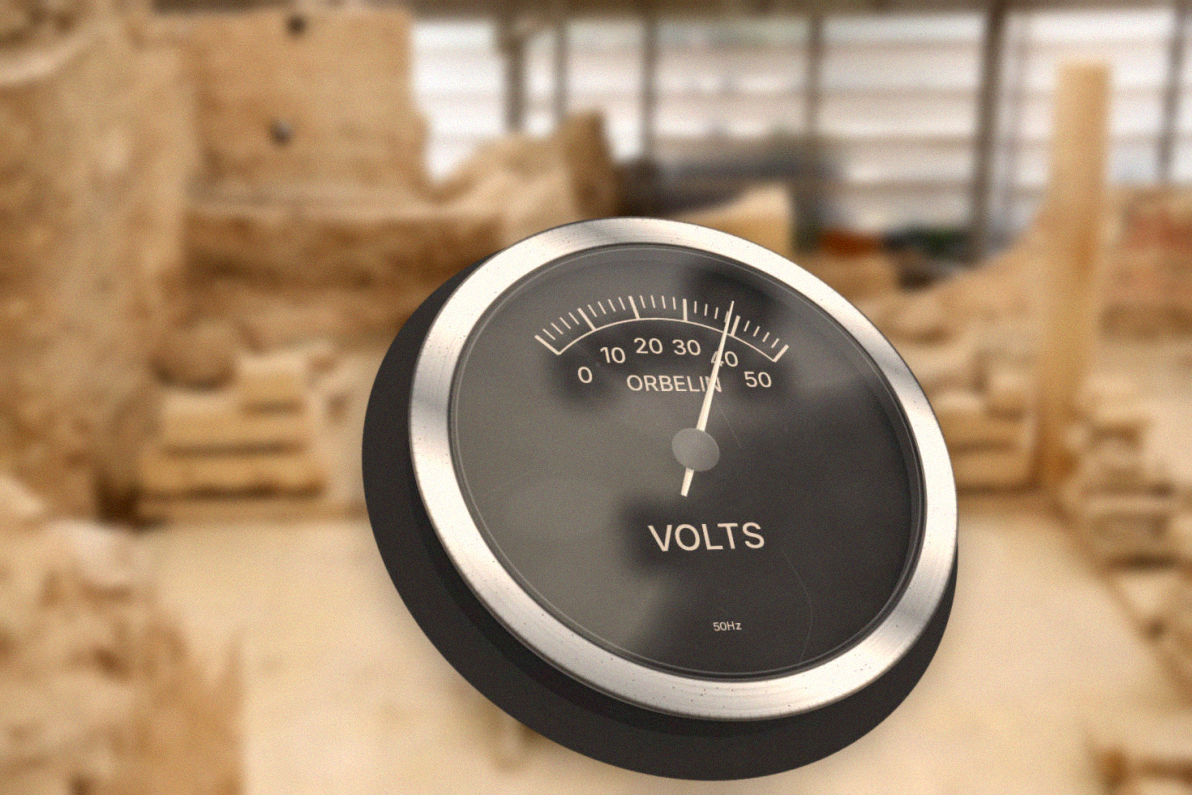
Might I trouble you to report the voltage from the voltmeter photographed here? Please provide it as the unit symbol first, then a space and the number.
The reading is V 38
